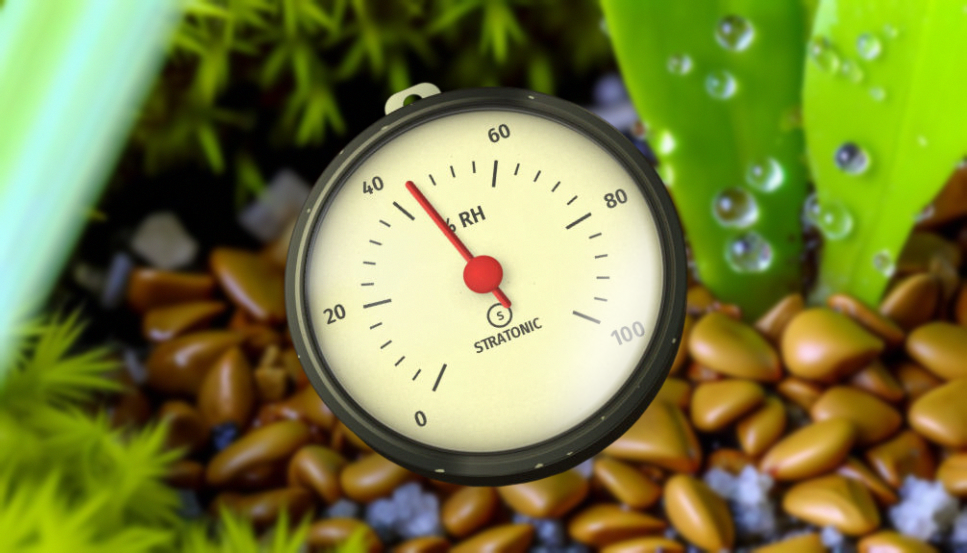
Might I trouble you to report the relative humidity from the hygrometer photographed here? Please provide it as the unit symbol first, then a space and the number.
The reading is % 44
